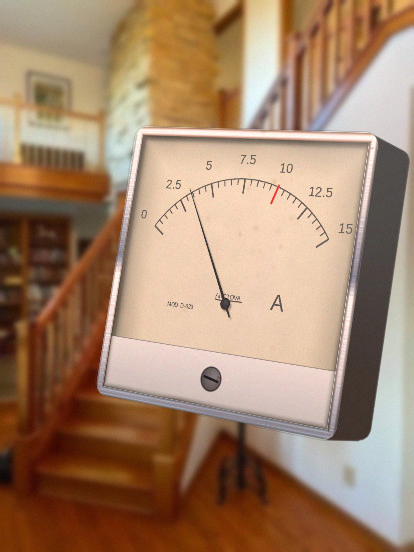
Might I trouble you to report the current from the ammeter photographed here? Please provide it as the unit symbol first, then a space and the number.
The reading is A 3.5
